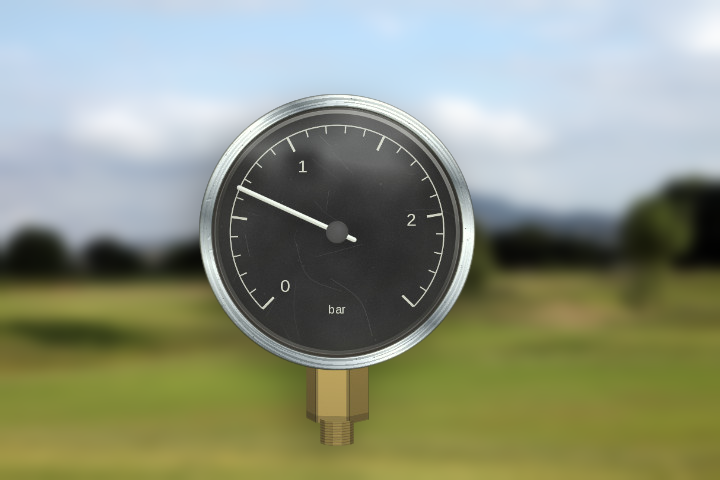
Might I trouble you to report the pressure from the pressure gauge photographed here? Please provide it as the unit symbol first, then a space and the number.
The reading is bar 0.65
